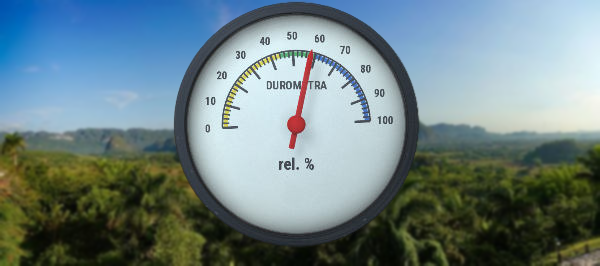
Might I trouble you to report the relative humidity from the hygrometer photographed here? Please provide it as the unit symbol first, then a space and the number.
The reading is % 58
